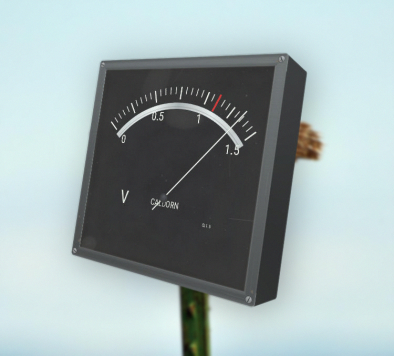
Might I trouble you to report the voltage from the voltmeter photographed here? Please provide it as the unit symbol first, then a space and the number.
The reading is V 1.35
